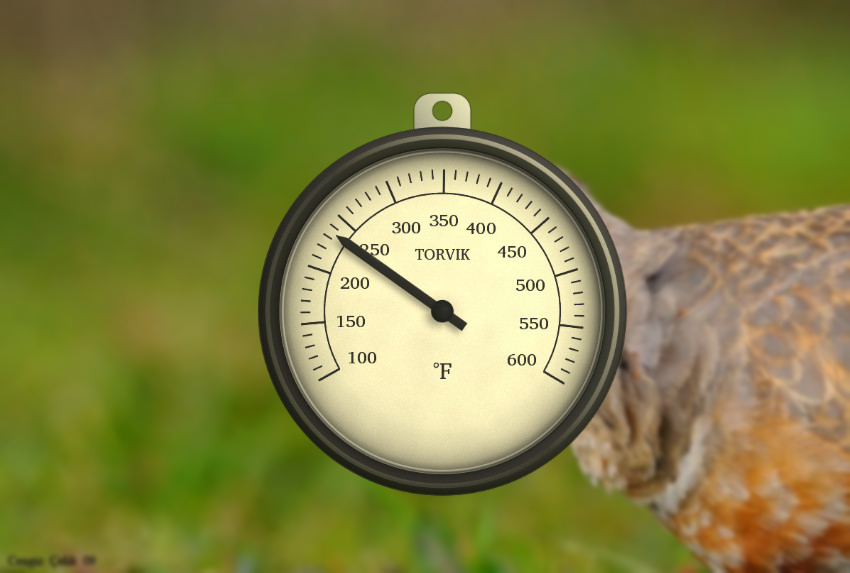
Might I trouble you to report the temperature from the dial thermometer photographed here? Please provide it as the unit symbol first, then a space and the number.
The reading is °F 235
